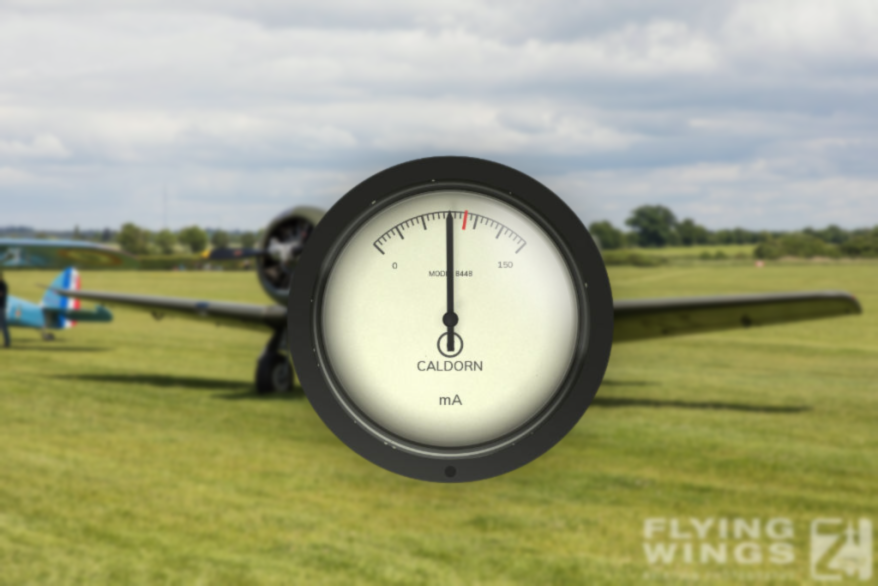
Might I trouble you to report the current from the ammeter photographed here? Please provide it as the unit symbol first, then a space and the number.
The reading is mA 75
